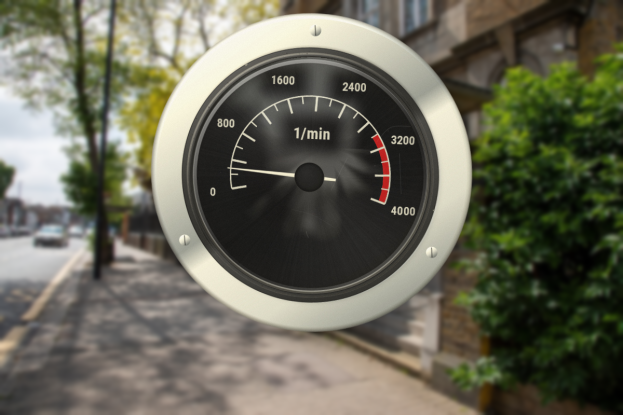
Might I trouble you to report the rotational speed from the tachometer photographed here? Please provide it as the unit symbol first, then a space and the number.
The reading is rpm 300
